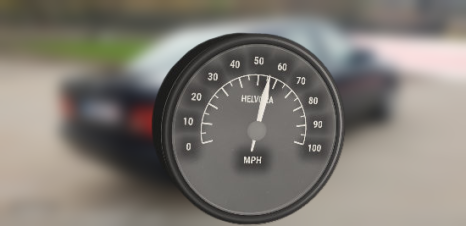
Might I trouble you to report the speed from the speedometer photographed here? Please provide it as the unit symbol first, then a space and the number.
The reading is mph 55
